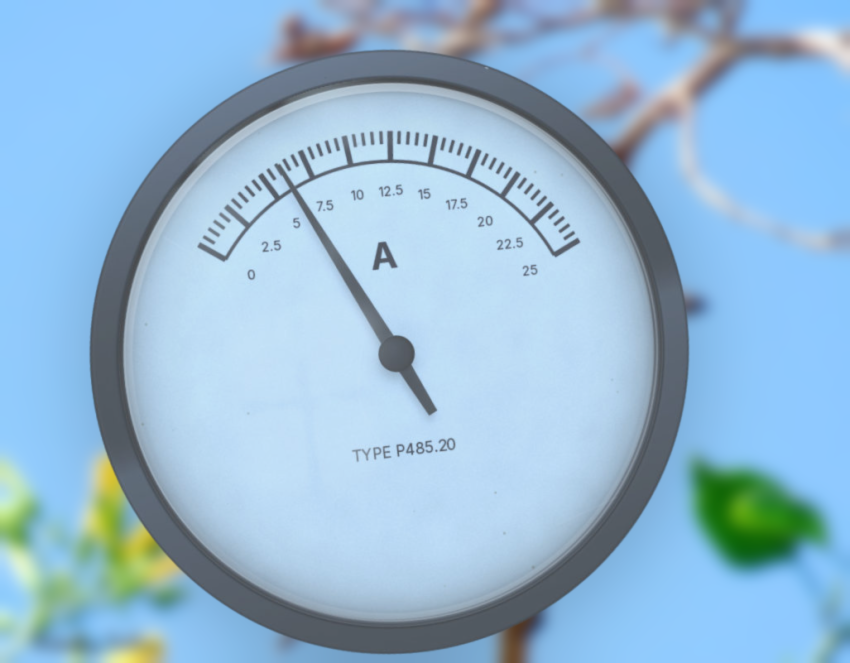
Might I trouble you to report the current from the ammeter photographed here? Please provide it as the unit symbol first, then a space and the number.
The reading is A 6
